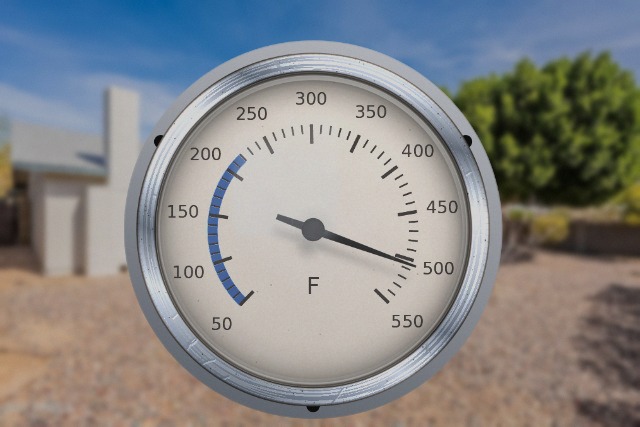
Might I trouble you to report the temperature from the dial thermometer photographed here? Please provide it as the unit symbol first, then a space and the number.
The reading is °F 505
